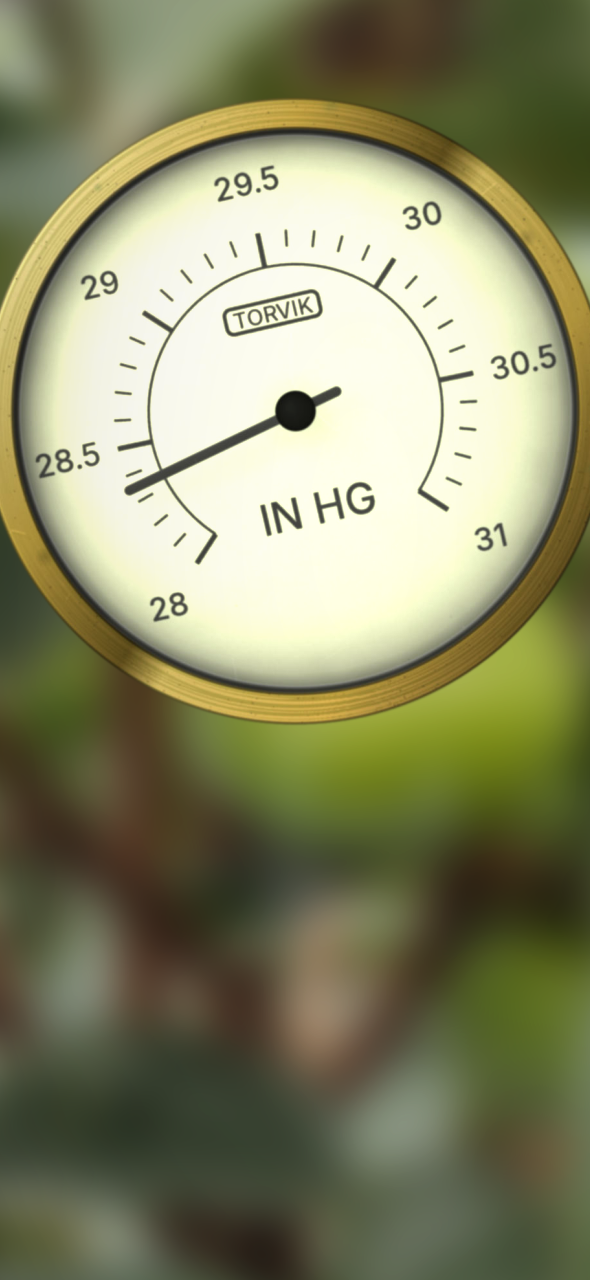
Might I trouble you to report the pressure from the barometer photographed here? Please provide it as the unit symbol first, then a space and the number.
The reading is inHg 28.35
